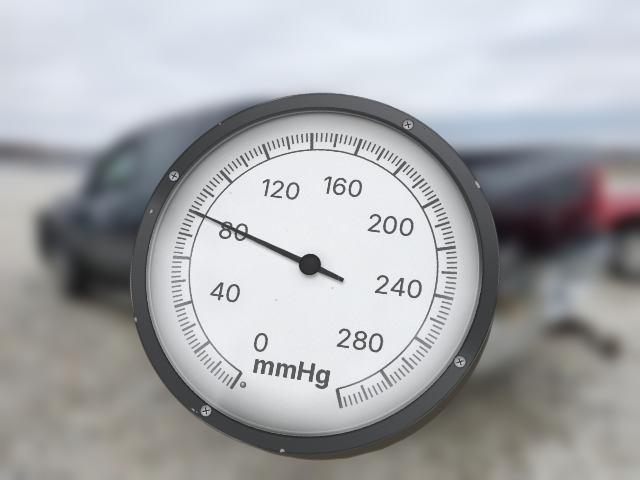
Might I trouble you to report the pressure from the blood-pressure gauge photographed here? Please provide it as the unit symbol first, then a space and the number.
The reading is mmHg 80
